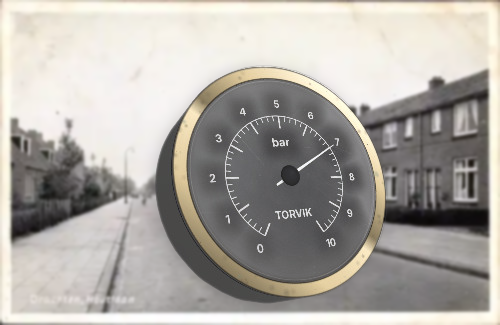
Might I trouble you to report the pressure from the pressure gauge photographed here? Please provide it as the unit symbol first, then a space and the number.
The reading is bar 7
